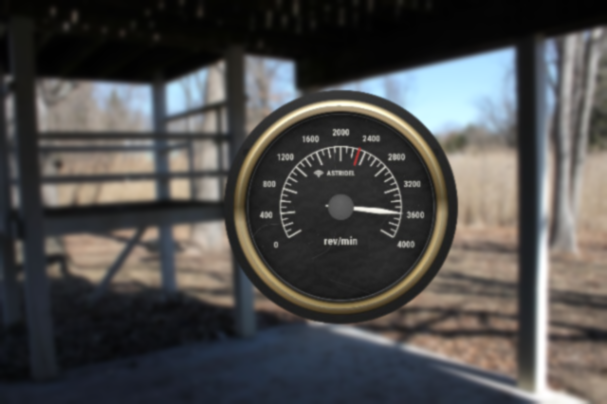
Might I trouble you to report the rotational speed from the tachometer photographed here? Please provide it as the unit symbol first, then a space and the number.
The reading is rpm 3600
